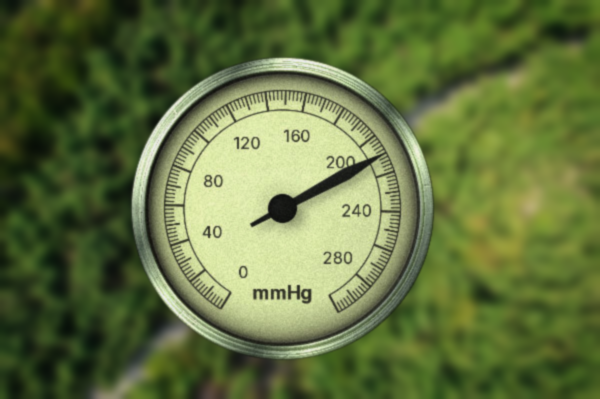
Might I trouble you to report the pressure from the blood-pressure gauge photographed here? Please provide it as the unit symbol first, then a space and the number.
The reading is mmHg 210
